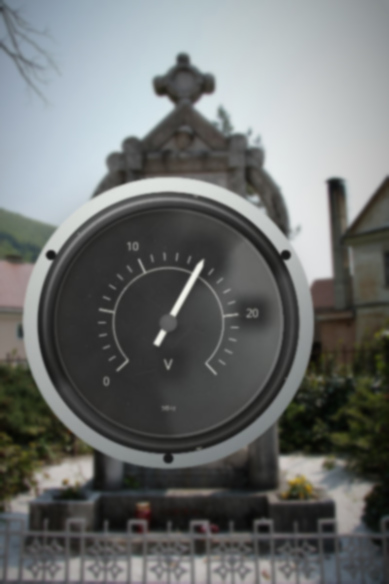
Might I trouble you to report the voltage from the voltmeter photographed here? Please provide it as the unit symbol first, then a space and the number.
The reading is V 15
